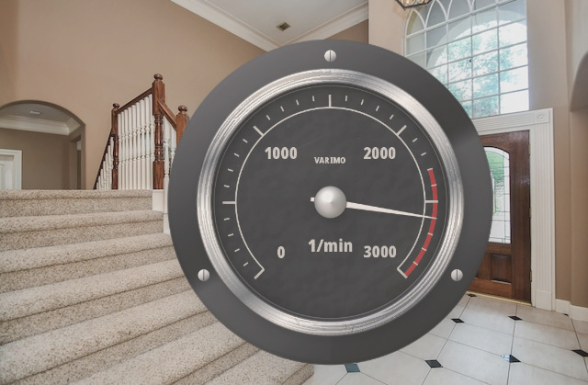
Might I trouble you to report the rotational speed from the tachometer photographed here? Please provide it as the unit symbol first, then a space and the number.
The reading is rpm 2600
